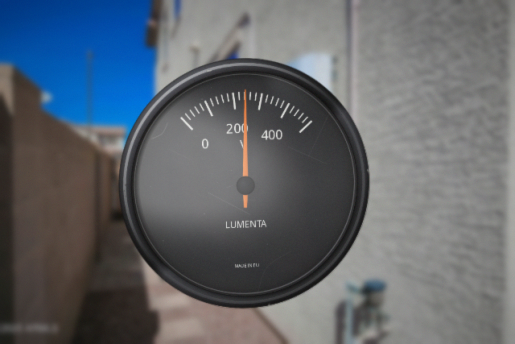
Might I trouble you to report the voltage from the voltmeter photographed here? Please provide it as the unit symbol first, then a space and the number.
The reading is V 240
